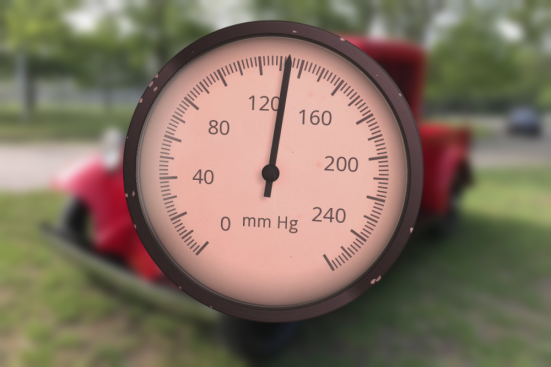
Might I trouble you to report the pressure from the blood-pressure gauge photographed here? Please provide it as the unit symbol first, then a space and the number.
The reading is mmHg 134
